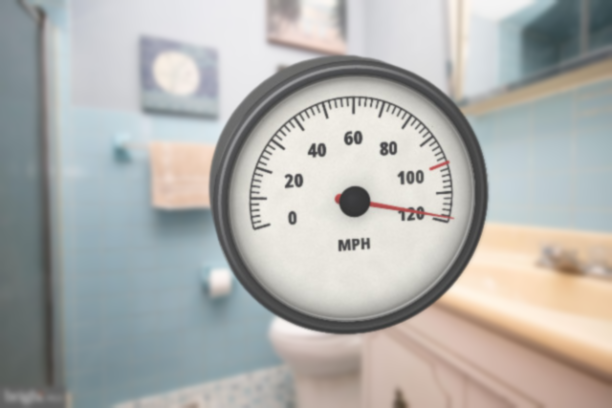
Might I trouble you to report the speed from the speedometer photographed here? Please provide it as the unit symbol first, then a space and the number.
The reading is mph 118
